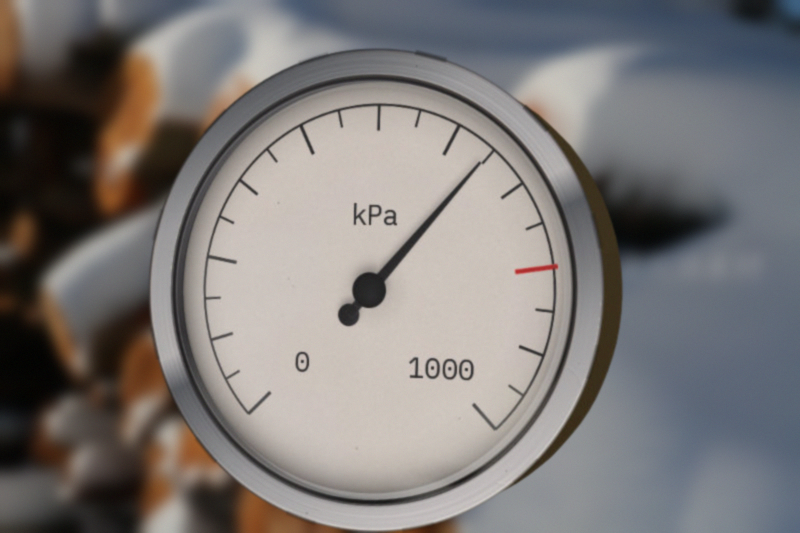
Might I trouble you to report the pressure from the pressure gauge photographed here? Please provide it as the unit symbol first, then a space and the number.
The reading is kPa 650
